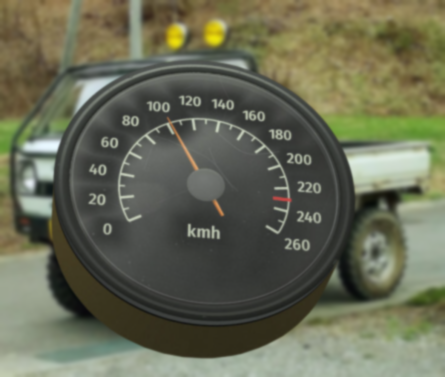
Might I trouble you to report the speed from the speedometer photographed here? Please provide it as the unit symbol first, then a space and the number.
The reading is km/h 100
